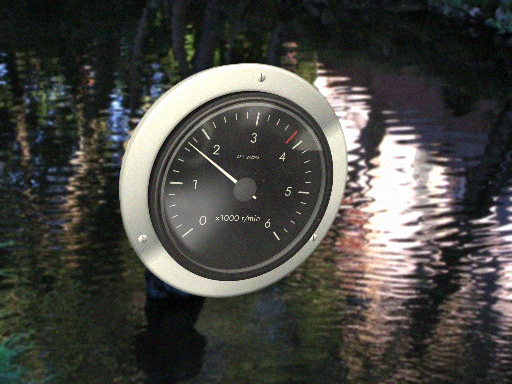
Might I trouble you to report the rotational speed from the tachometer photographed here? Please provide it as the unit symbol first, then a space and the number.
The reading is rpm 1700
